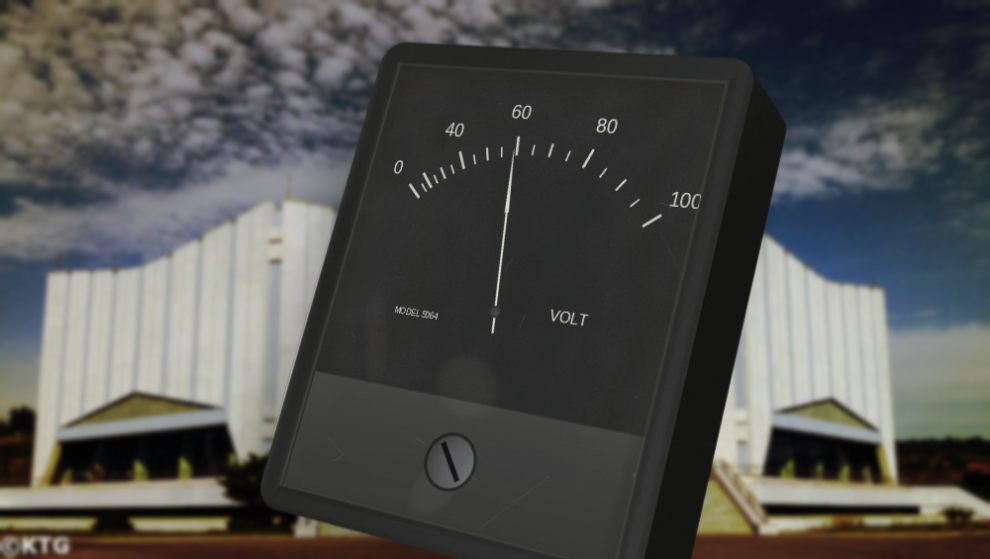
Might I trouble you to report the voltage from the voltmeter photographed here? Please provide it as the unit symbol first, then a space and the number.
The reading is V 60
